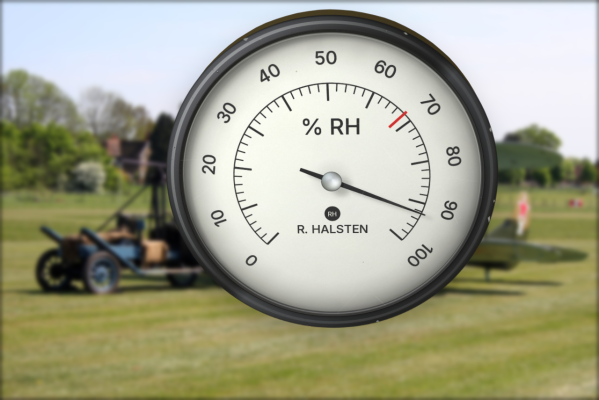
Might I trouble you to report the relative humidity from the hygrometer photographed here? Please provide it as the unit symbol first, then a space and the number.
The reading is % 92
